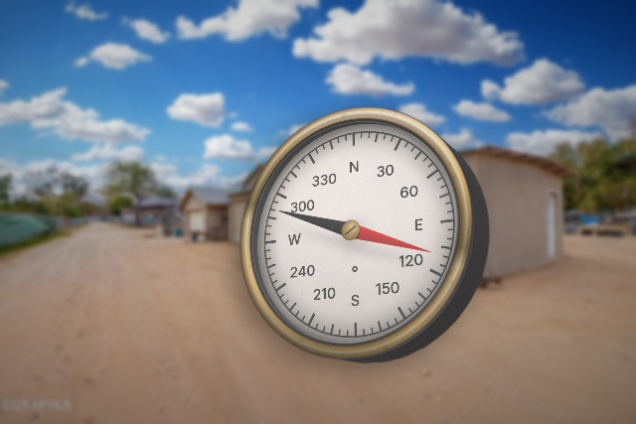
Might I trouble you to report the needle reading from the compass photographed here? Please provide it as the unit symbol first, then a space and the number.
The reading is ° 110
